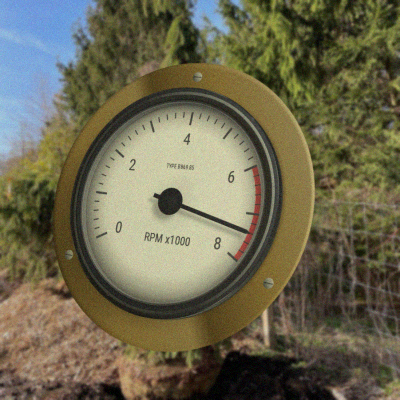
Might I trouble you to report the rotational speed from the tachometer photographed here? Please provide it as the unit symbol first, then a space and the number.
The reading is rpm 7400
